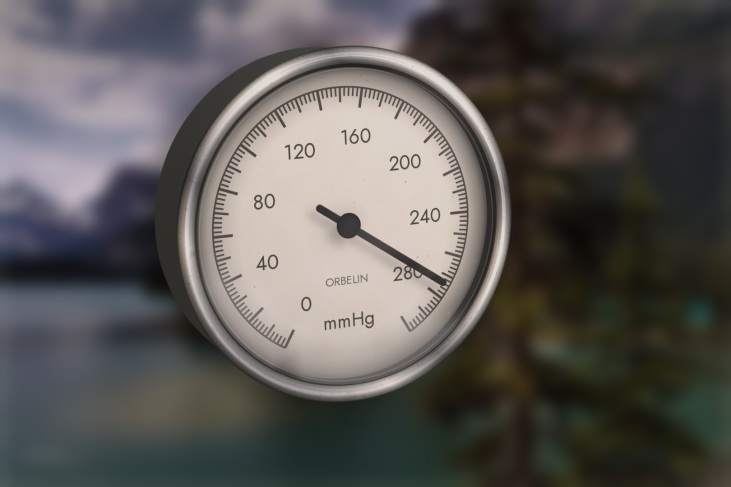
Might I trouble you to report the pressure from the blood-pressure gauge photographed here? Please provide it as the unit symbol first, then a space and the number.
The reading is mmHg 274
